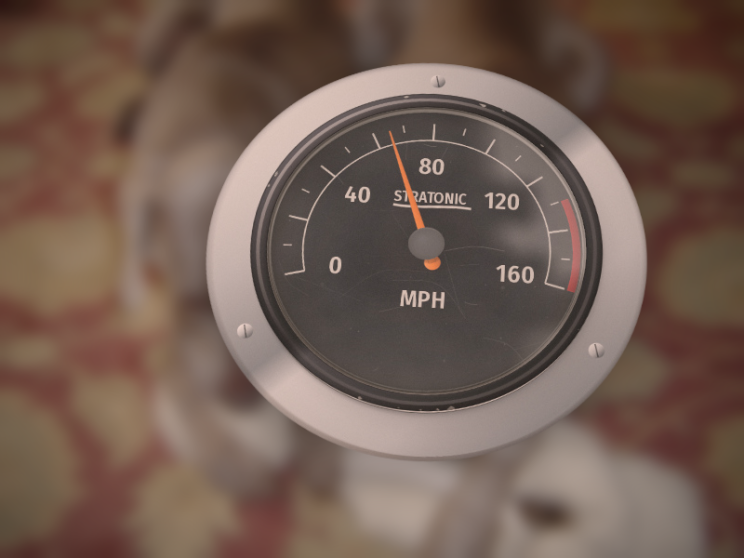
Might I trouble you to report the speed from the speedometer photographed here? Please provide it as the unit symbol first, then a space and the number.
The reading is mph 65
